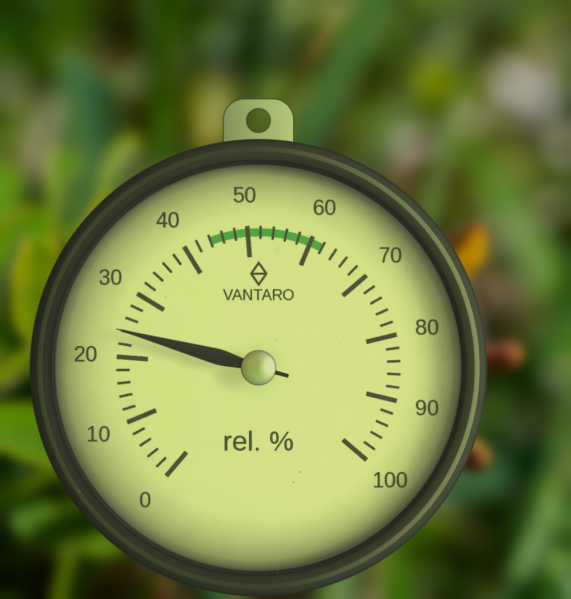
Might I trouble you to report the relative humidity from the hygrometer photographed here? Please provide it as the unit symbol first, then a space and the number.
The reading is % 24
